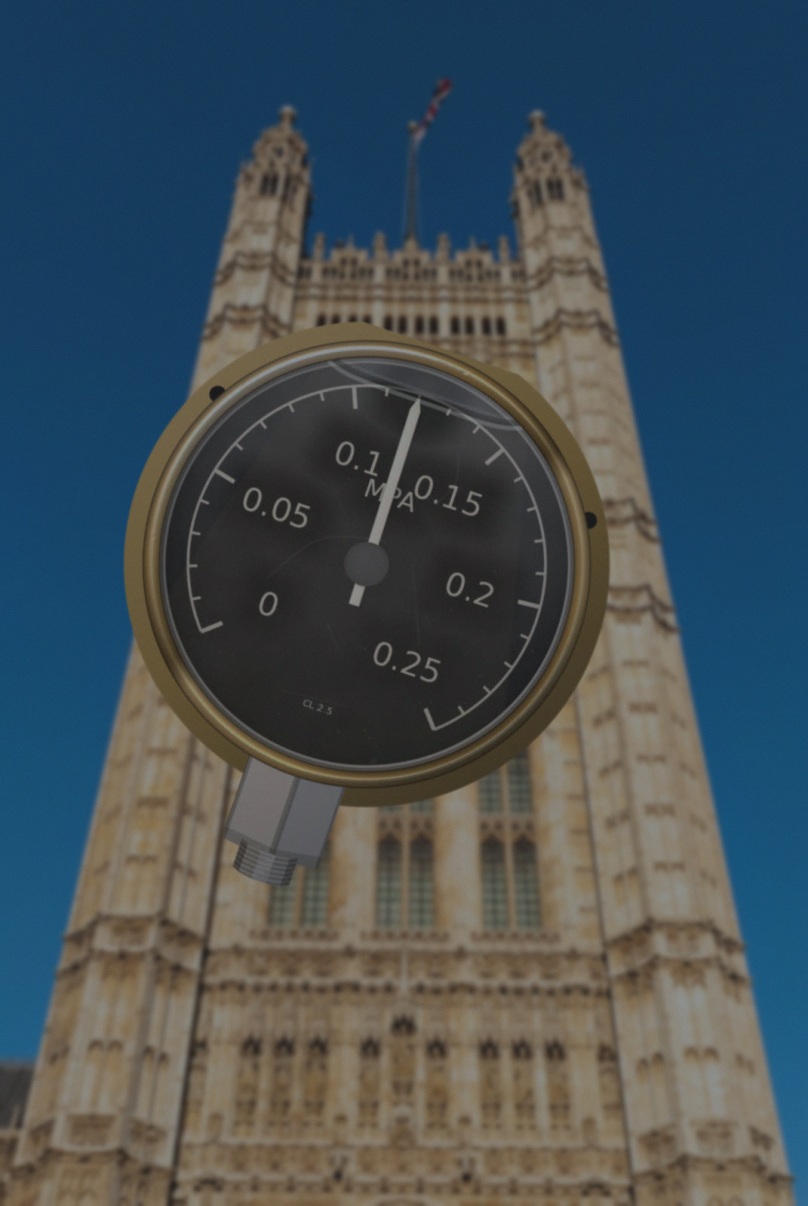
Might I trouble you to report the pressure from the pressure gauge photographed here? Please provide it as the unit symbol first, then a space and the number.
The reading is MPa 0.12
